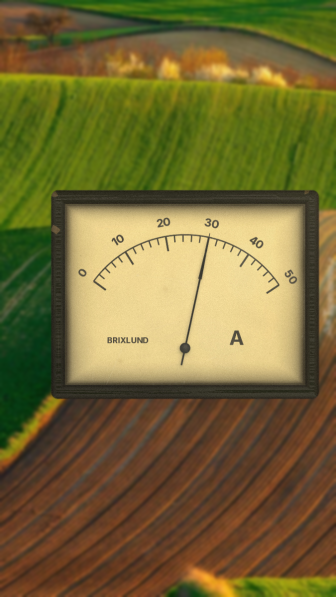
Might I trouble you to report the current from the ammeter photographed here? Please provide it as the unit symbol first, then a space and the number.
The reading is A 30
